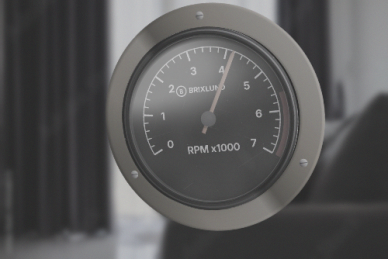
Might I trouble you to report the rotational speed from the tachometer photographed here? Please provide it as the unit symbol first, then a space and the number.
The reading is rpm 4200
